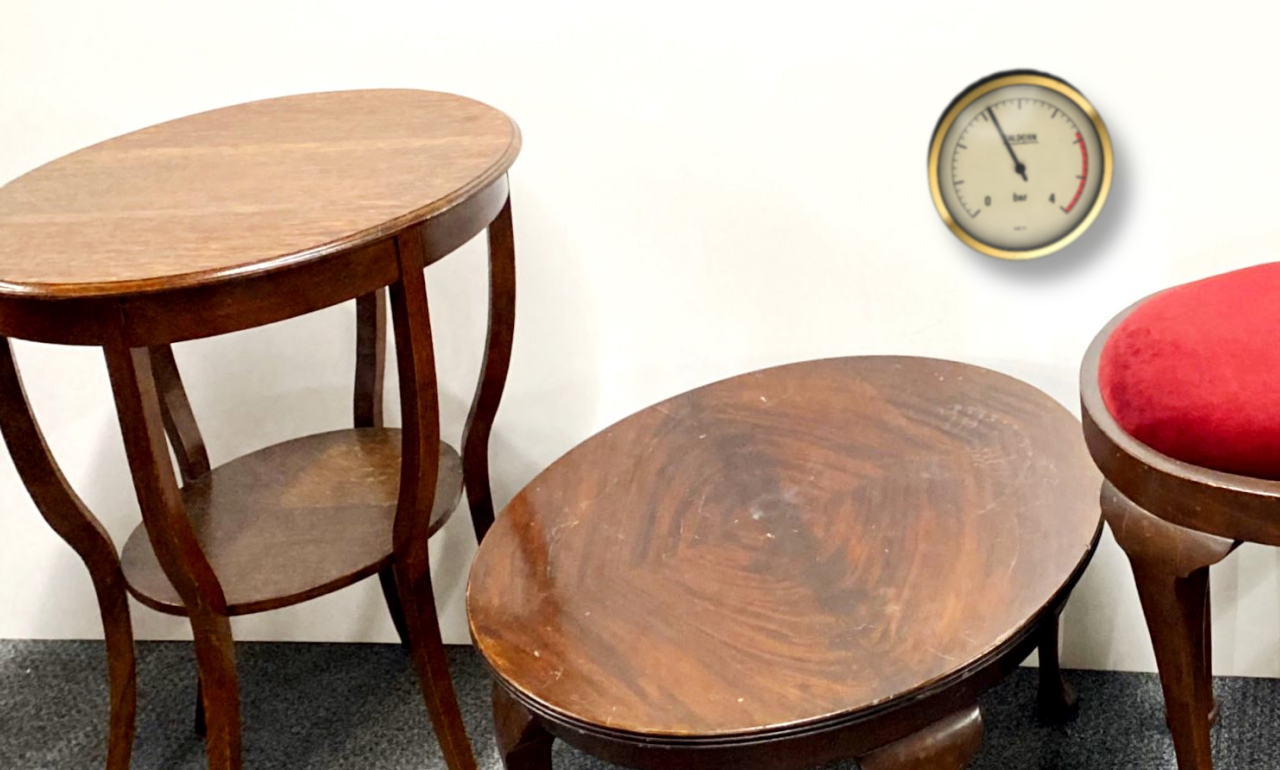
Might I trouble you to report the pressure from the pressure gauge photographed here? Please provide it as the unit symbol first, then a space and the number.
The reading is bar 1.6
